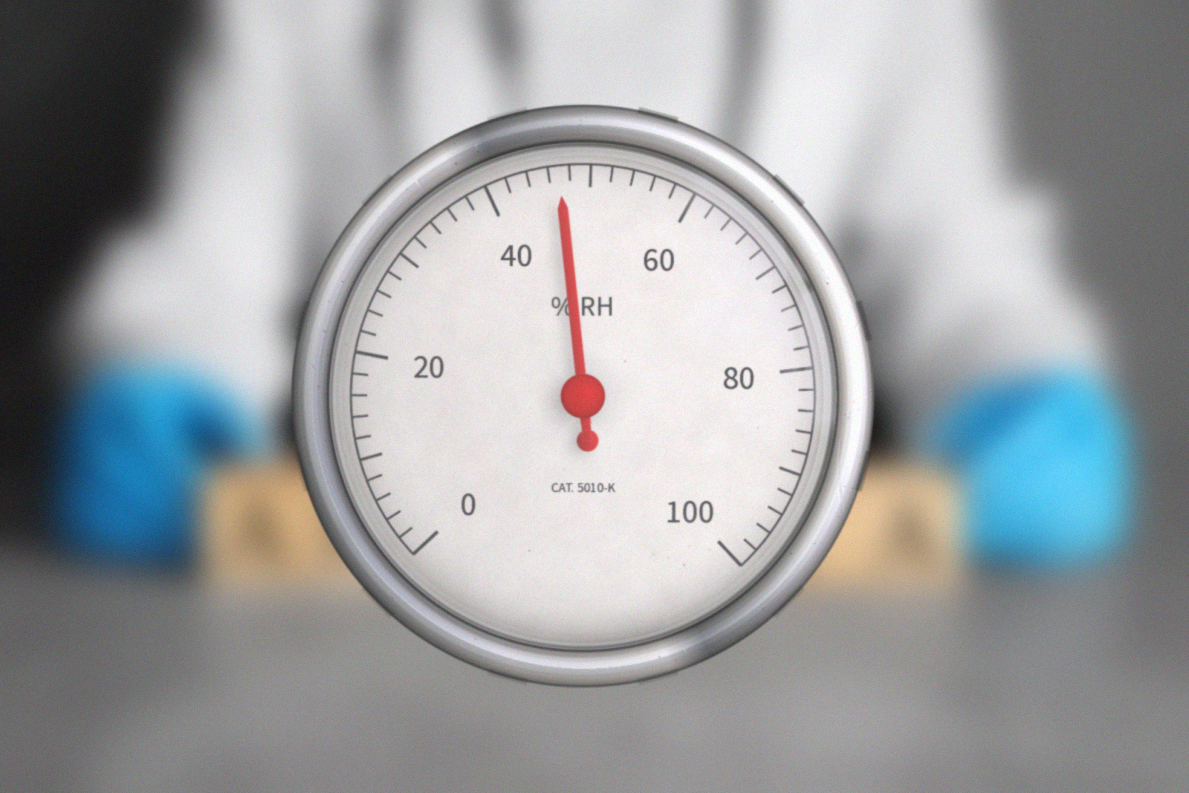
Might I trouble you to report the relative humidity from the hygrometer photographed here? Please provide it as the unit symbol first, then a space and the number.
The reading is % 47
